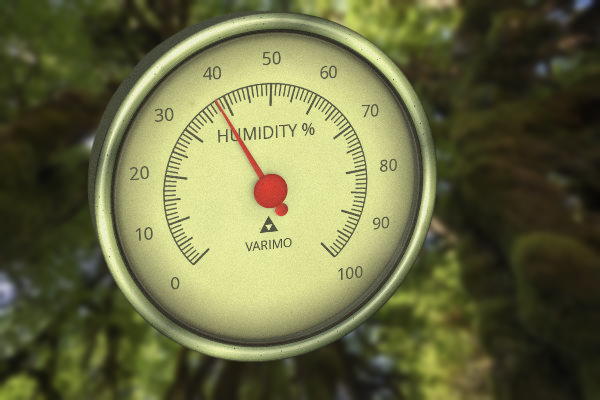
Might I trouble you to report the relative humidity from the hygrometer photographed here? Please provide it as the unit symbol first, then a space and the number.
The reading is % 38
